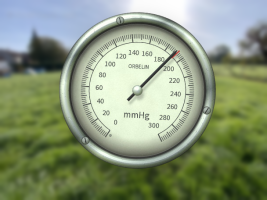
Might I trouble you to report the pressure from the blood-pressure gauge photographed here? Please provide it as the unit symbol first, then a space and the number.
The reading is mmHg 190
